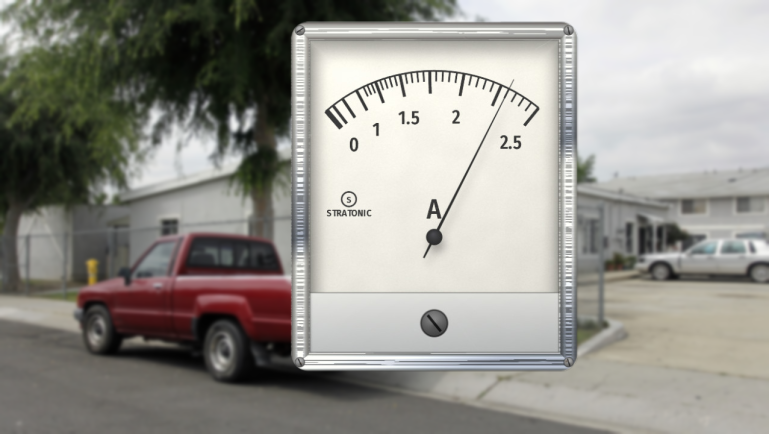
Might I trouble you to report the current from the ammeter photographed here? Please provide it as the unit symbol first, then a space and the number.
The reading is A 2.3
